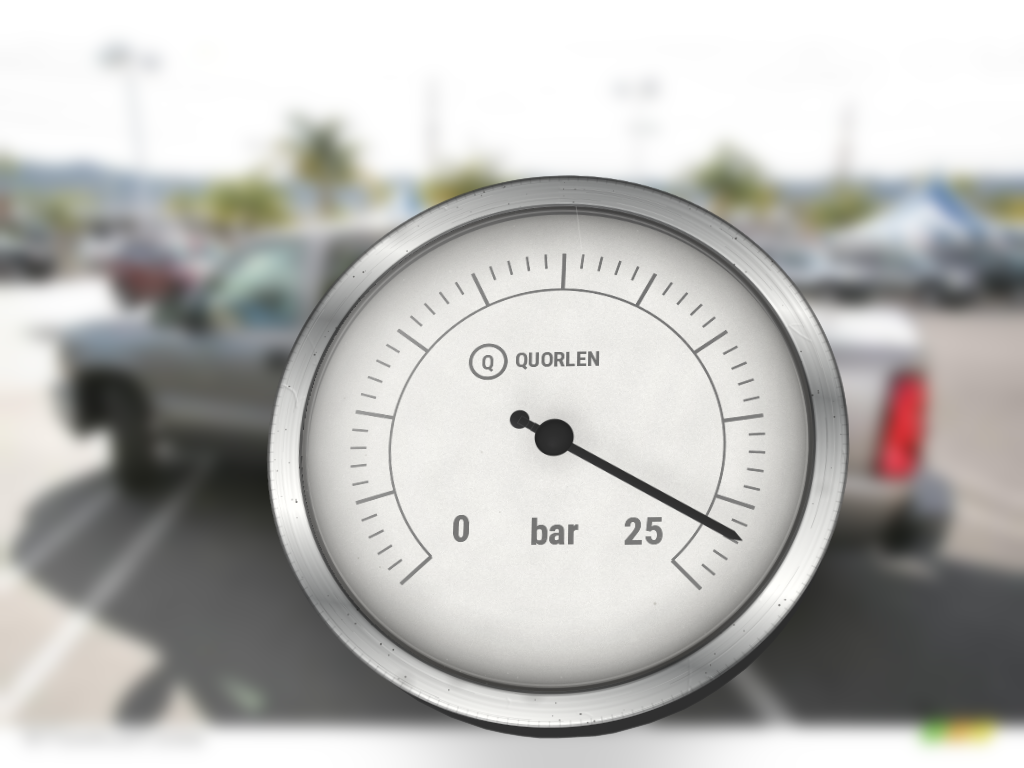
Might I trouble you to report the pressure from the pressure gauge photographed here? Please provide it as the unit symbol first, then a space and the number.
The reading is bar 23.5
